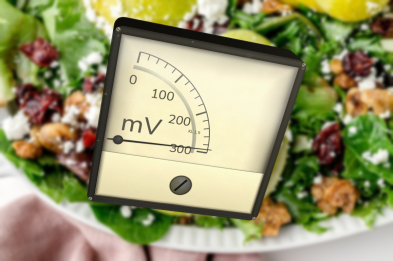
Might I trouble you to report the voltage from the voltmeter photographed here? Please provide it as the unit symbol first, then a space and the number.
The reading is mV 290
